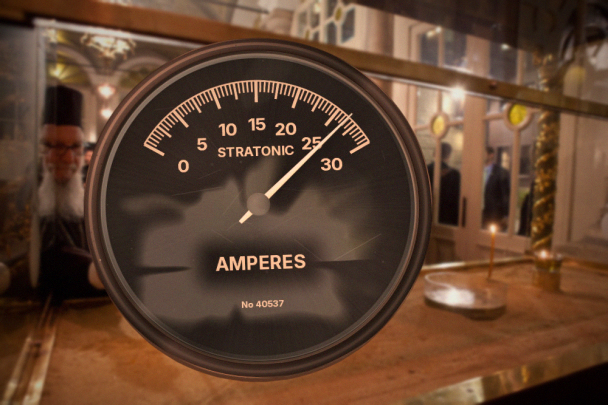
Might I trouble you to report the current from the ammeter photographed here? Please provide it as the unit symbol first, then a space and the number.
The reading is A 26.5
